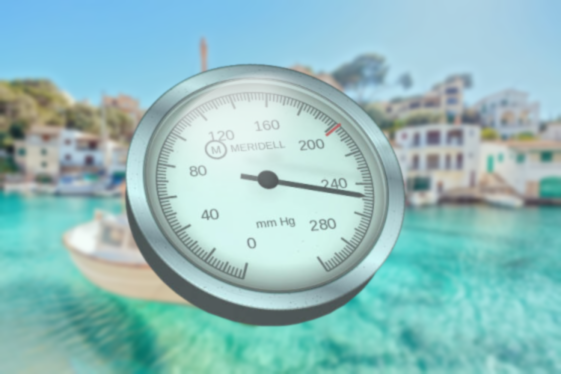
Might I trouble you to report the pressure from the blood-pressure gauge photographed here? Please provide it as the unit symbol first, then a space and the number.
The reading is mmHg 250
